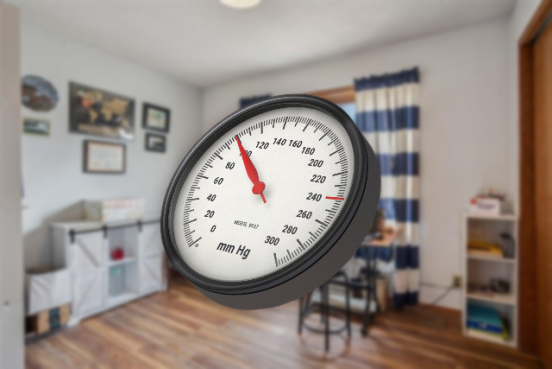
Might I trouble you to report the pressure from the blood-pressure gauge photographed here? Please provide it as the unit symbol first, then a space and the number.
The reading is mmHg 100
